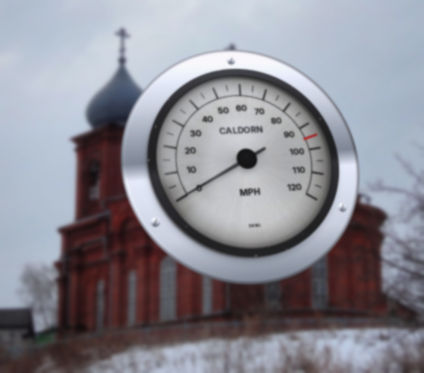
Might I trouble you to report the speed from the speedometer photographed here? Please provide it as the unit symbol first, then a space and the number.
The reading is mph 0
